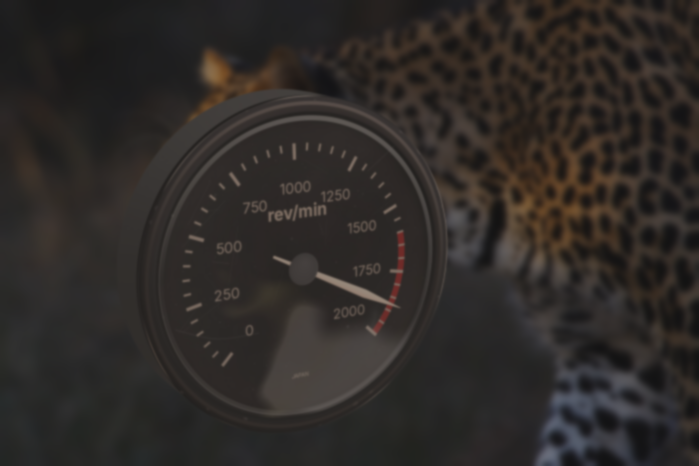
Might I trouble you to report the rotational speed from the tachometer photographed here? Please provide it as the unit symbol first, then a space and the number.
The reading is rpm 1875
